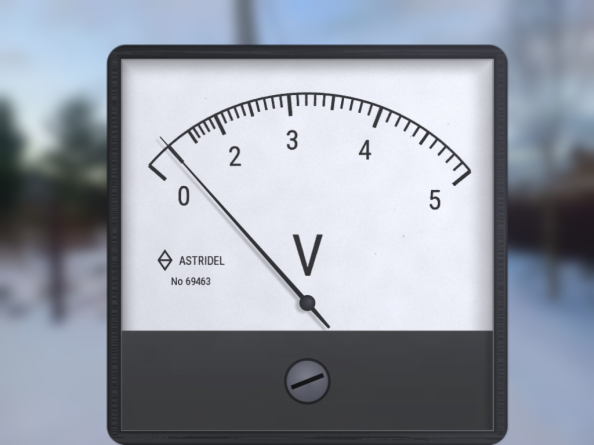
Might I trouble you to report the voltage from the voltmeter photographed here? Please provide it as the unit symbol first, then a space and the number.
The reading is V 1
